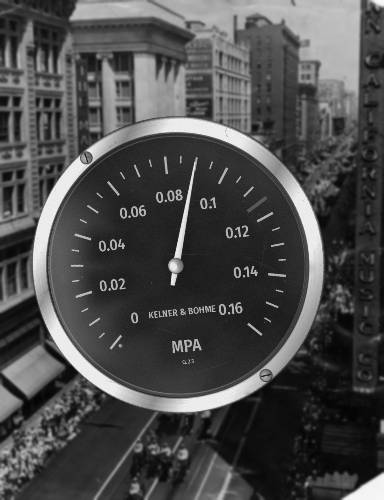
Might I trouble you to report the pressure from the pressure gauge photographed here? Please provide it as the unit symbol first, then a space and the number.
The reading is MPa 0.09
